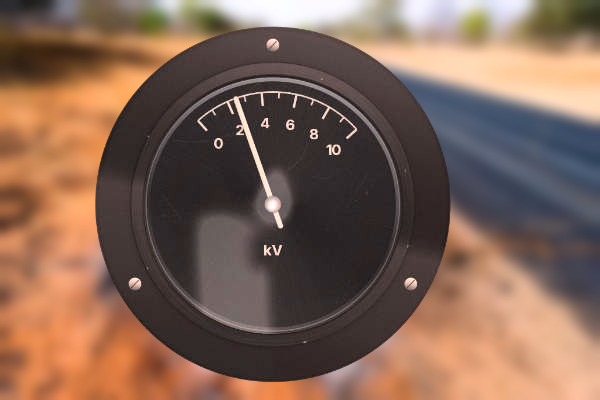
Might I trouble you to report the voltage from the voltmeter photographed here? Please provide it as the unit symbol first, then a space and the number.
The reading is kV 2.5
